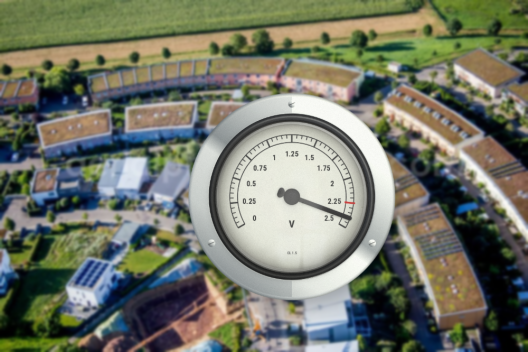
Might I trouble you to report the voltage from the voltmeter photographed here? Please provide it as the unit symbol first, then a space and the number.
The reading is V 2.4
